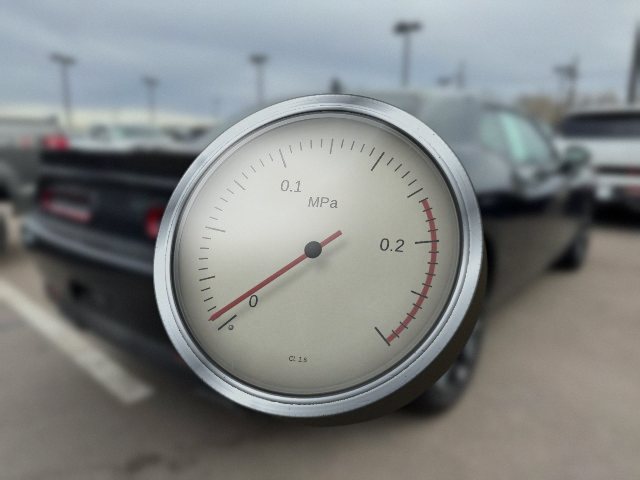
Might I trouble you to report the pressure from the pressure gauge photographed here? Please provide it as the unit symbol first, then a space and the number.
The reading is MPa 0.005
